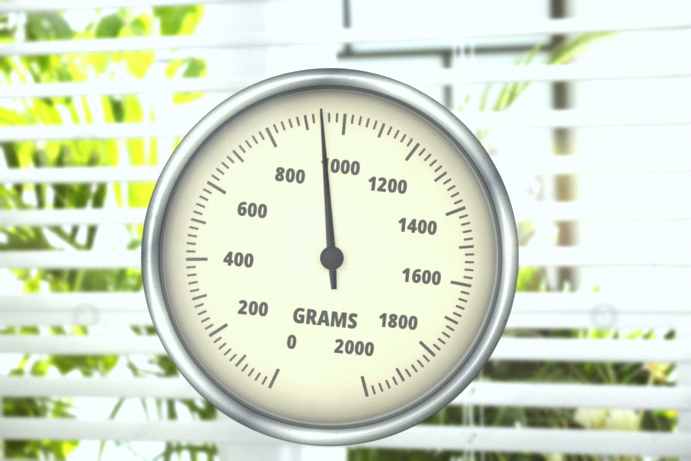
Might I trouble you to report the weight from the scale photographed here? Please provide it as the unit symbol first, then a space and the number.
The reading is g 940
